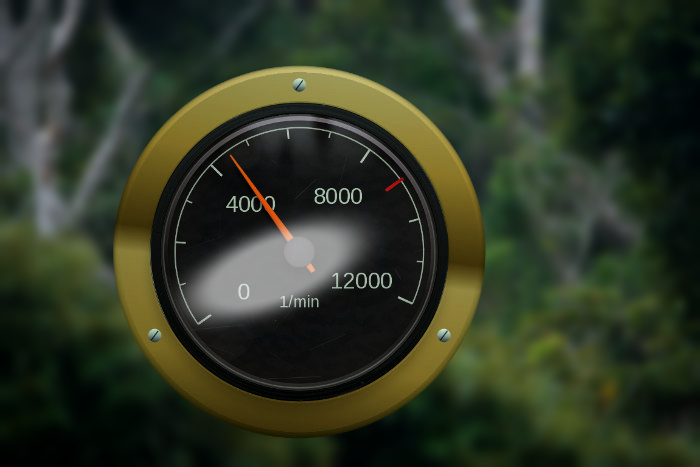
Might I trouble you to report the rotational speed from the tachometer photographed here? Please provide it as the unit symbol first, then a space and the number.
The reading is rpm 4500
